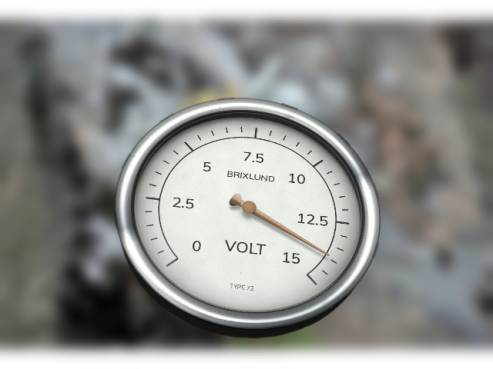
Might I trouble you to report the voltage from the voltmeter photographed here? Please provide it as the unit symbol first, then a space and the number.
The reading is V 14
